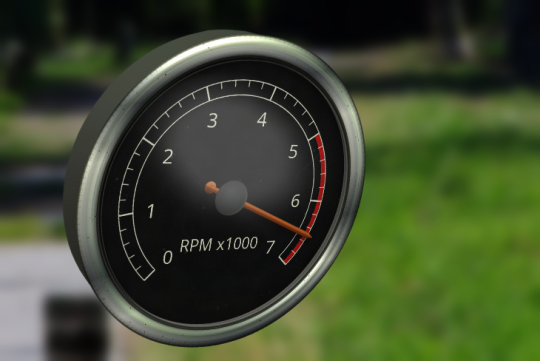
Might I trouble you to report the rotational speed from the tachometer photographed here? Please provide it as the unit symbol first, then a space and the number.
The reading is rpm 6500
